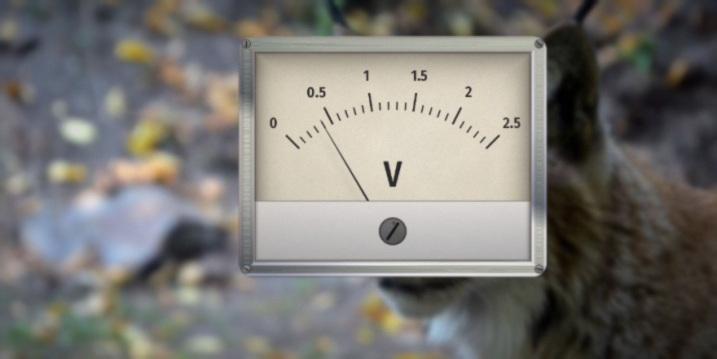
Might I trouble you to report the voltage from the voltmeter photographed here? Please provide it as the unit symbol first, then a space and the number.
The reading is V 0.4
